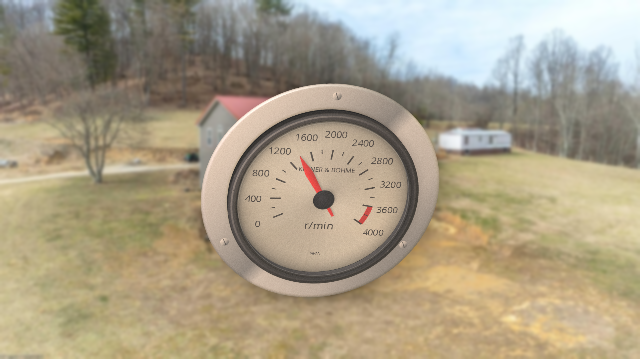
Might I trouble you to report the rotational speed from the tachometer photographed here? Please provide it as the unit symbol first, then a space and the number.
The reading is rpm 1400
